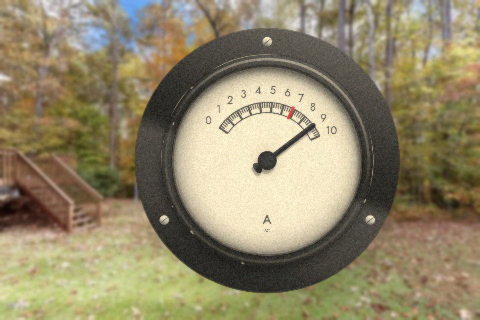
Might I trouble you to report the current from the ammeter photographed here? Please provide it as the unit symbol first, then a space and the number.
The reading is A 9
